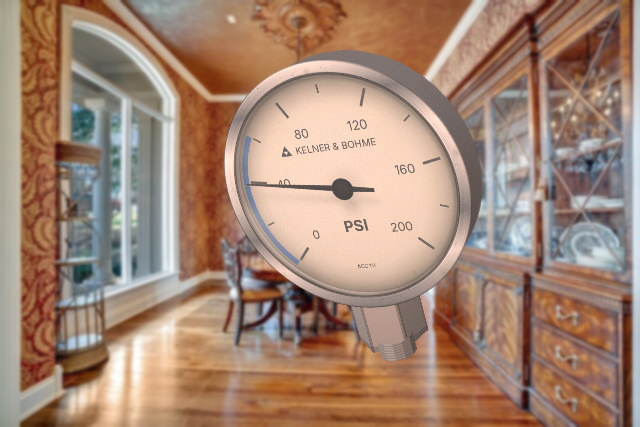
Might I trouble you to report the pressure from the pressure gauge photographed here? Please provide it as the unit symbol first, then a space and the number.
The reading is psi 40
